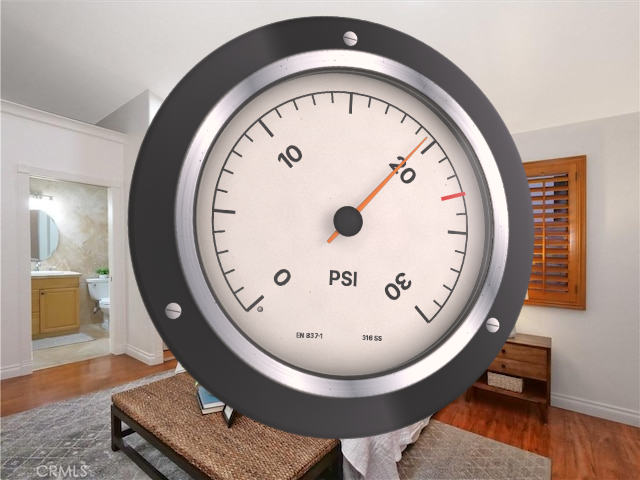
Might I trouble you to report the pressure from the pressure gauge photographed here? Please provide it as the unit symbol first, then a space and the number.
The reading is psi 19.5
